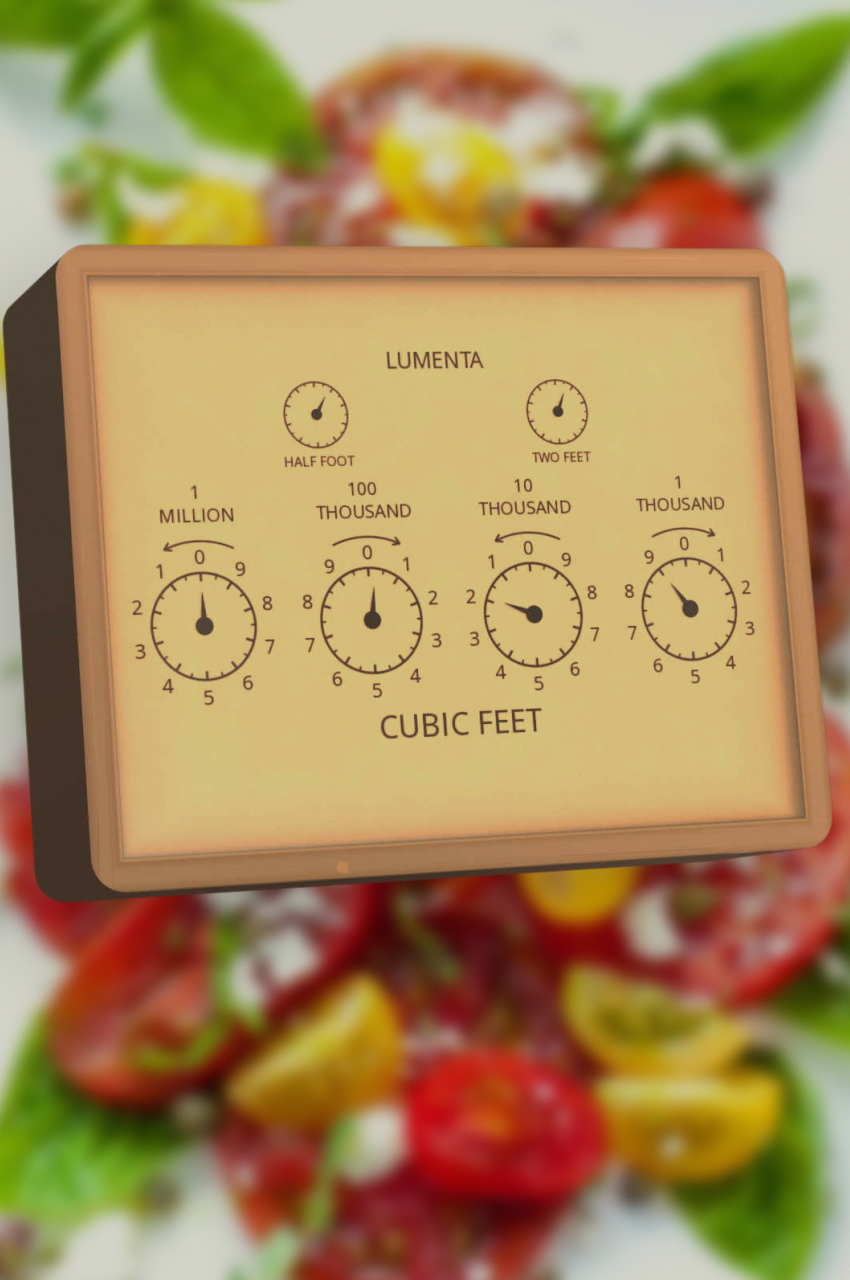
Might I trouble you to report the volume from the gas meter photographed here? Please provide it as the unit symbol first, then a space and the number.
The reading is ft³ 1900
